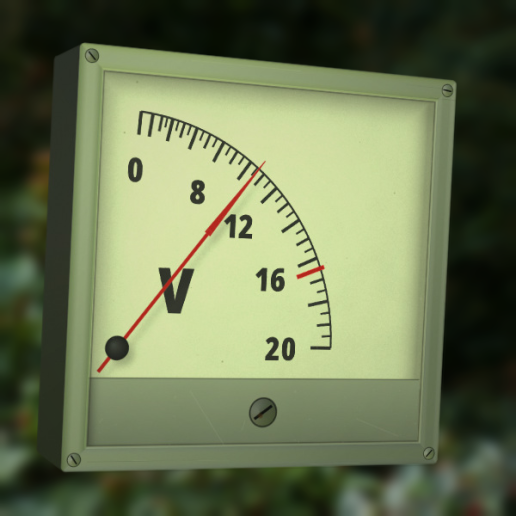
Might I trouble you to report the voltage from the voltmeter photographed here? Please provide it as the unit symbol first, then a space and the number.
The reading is V 10.5
